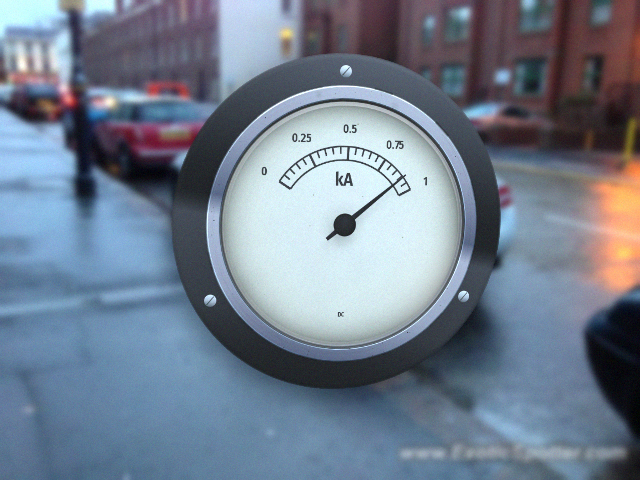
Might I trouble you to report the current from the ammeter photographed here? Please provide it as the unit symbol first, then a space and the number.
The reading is kA 0.9
